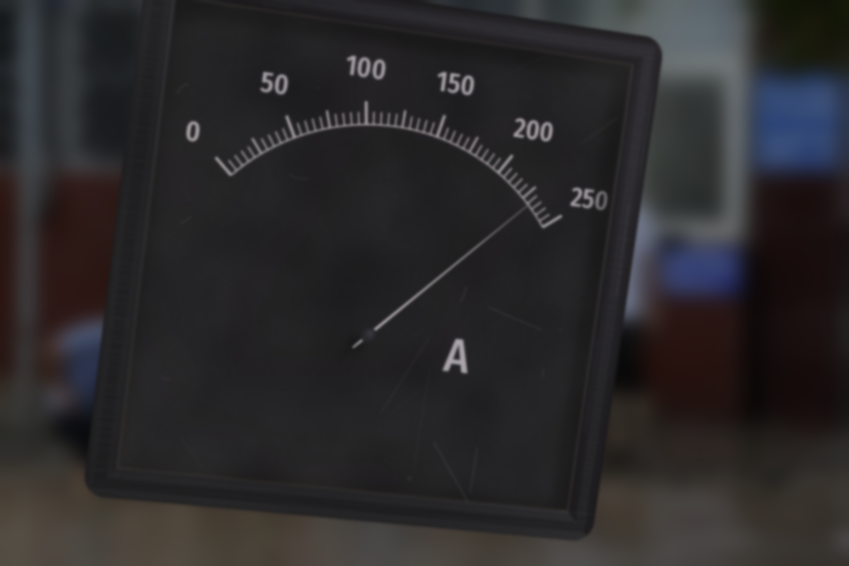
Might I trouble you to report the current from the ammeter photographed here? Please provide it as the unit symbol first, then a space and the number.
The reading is A 230
